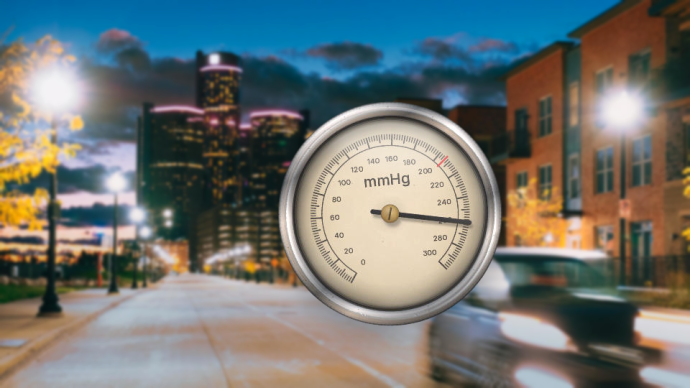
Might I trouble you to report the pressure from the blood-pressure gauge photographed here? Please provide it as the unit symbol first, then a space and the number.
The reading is mmHg 260
